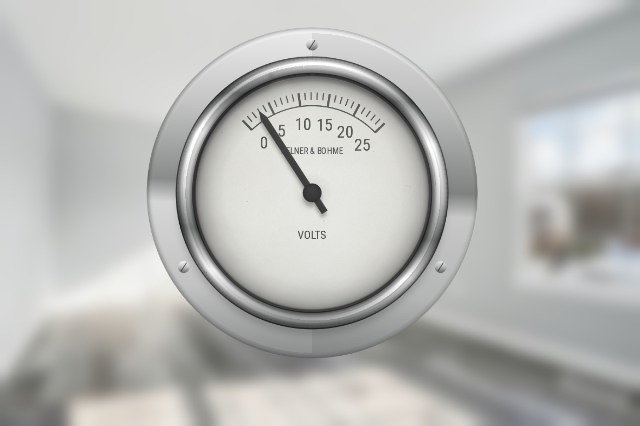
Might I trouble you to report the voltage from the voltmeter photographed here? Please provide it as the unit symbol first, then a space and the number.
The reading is V 3
